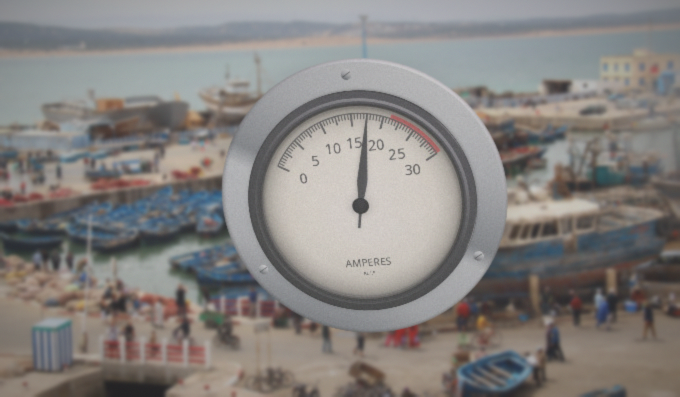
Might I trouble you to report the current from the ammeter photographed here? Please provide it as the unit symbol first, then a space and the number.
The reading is A 17.5
